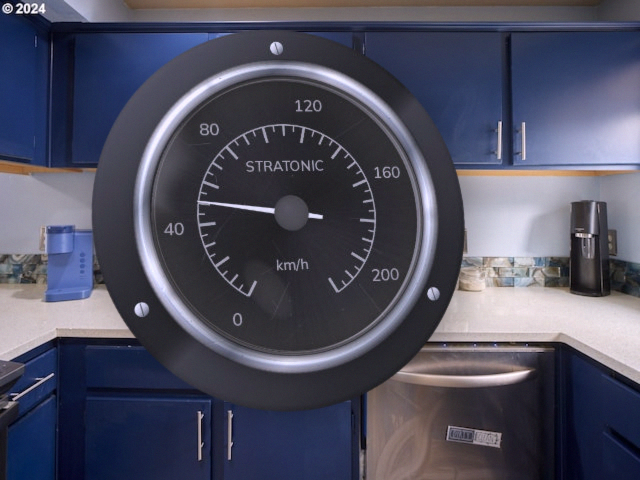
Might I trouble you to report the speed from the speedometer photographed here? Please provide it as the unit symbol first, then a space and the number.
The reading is km/h 50
